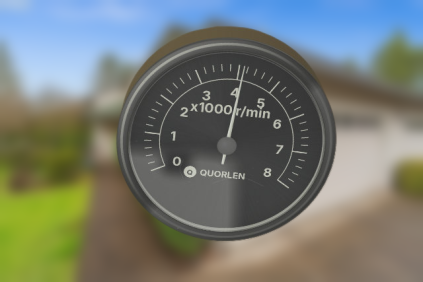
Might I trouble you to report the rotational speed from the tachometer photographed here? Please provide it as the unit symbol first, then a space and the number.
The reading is rpm 4100
